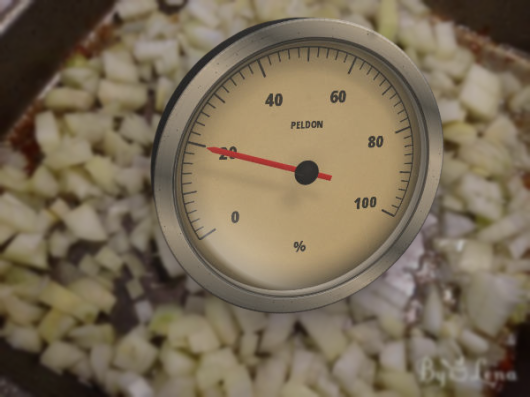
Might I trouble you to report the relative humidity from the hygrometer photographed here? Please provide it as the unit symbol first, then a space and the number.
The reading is % 20
